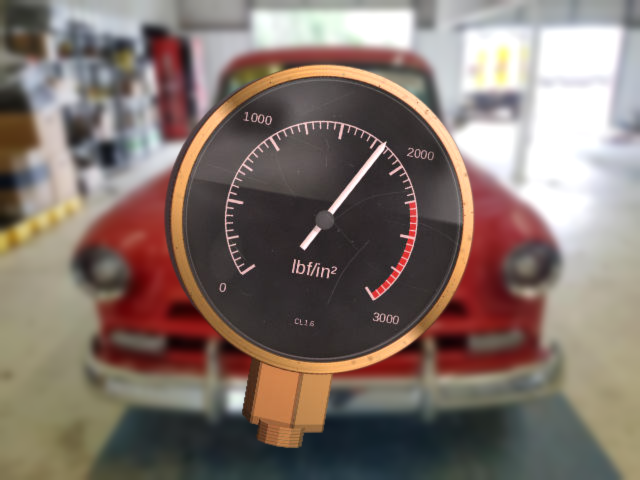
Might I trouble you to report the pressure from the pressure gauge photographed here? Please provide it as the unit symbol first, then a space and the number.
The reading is psi 1800
